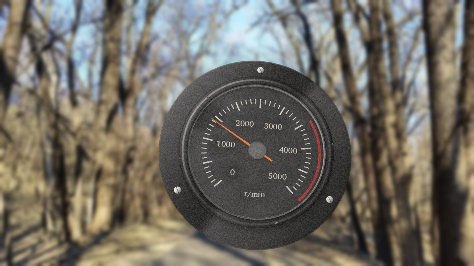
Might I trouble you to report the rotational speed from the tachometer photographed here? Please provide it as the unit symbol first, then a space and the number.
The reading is rpm 1400
